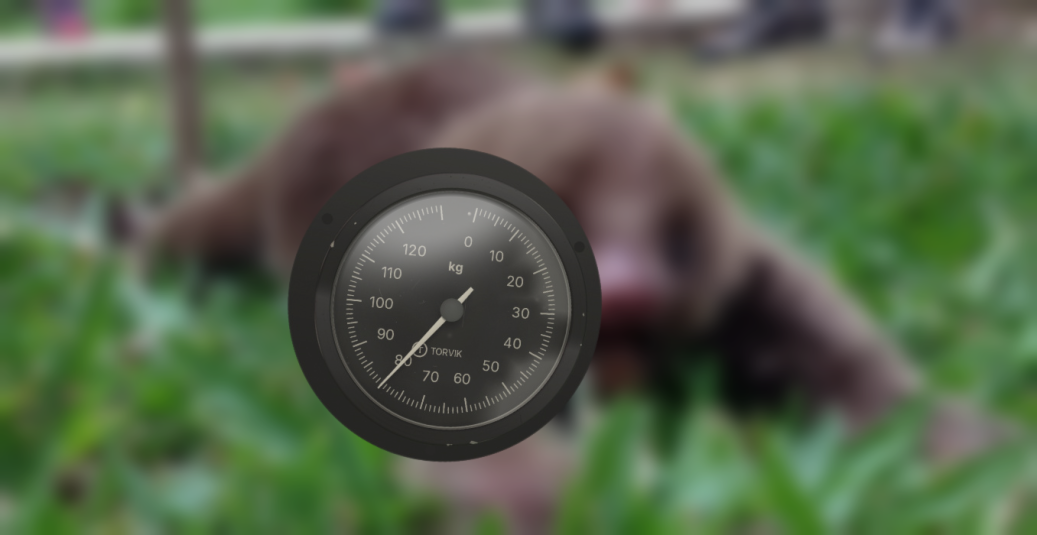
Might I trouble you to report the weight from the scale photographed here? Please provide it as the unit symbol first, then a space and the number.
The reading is kg 80
